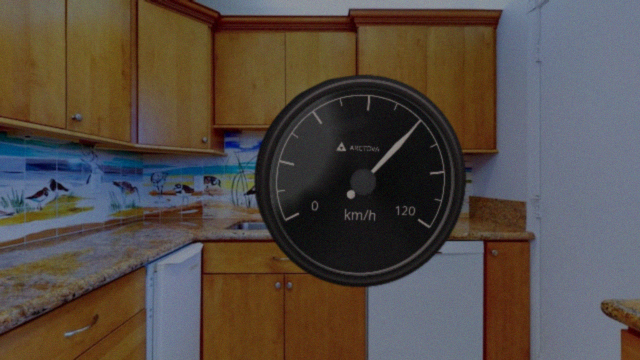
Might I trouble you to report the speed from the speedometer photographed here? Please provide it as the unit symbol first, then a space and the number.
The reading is km/h 80
